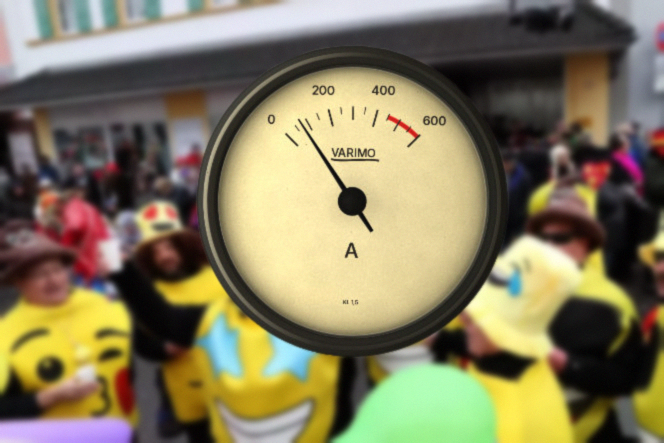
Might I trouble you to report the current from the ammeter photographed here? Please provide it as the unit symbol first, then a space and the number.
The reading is A 75
